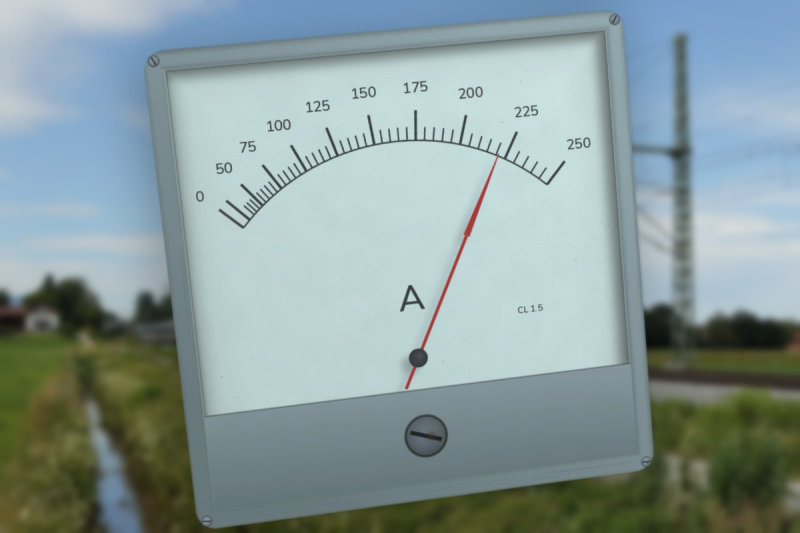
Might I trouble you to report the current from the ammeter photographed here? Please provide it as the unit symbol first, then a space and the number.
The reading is A 220
